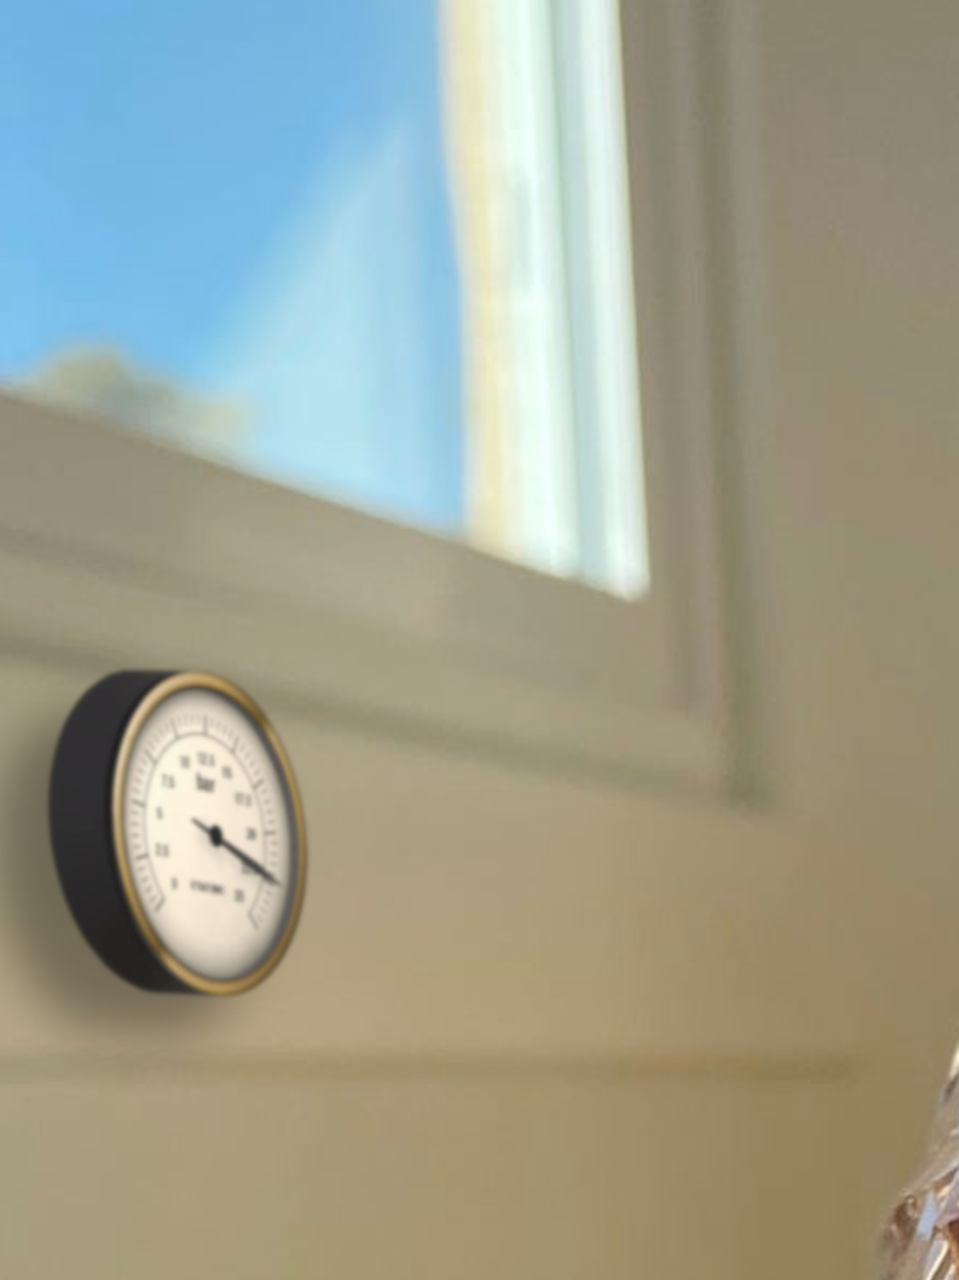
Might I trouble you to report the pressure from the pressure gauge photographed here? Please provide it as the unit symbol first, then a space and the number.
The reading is bar 22.5
